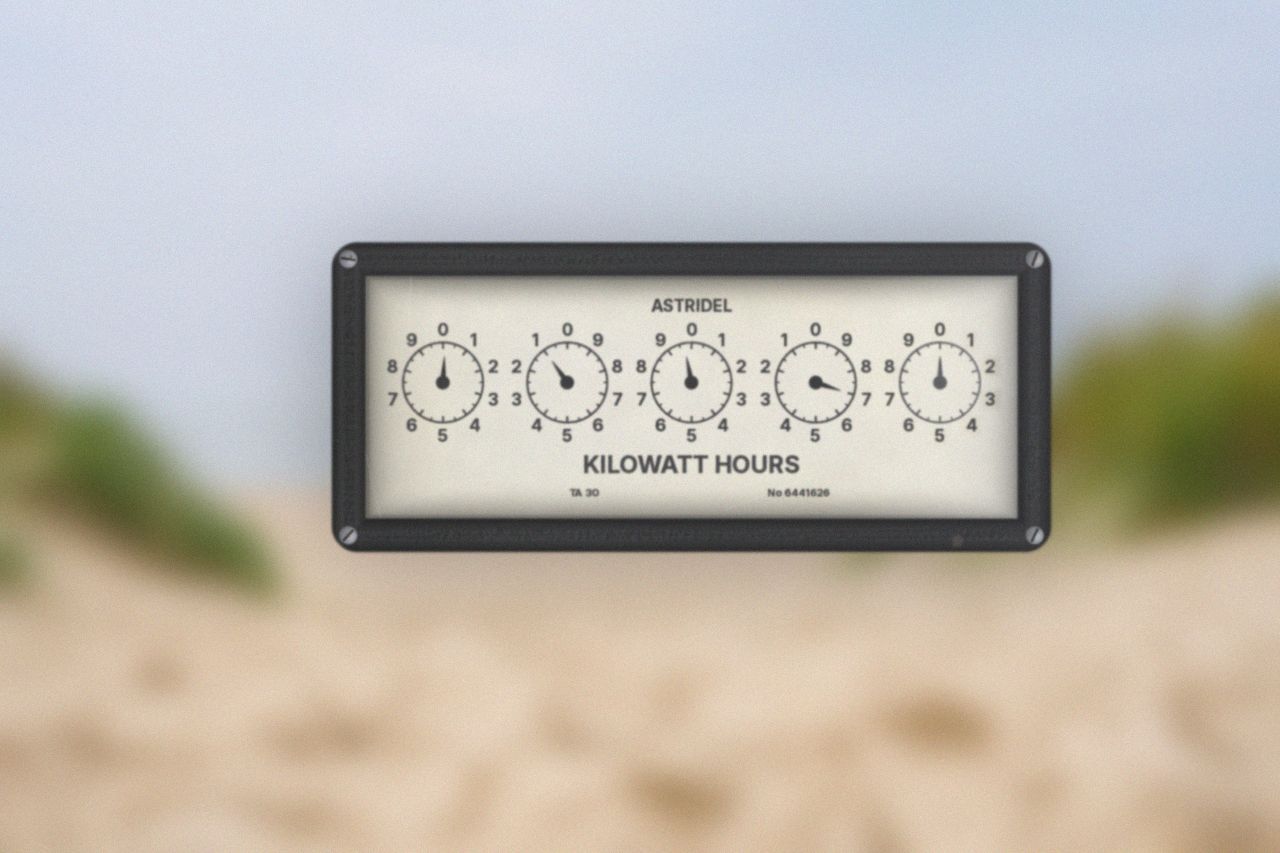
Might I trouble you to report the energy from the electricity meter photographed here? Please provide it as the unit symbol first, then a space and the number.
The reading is kWh 970
